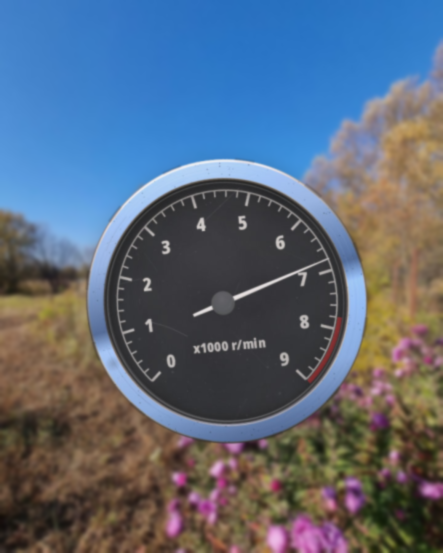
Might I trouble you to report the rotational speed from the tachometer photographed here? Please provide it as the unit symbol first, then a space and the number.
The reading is rpm 6800
